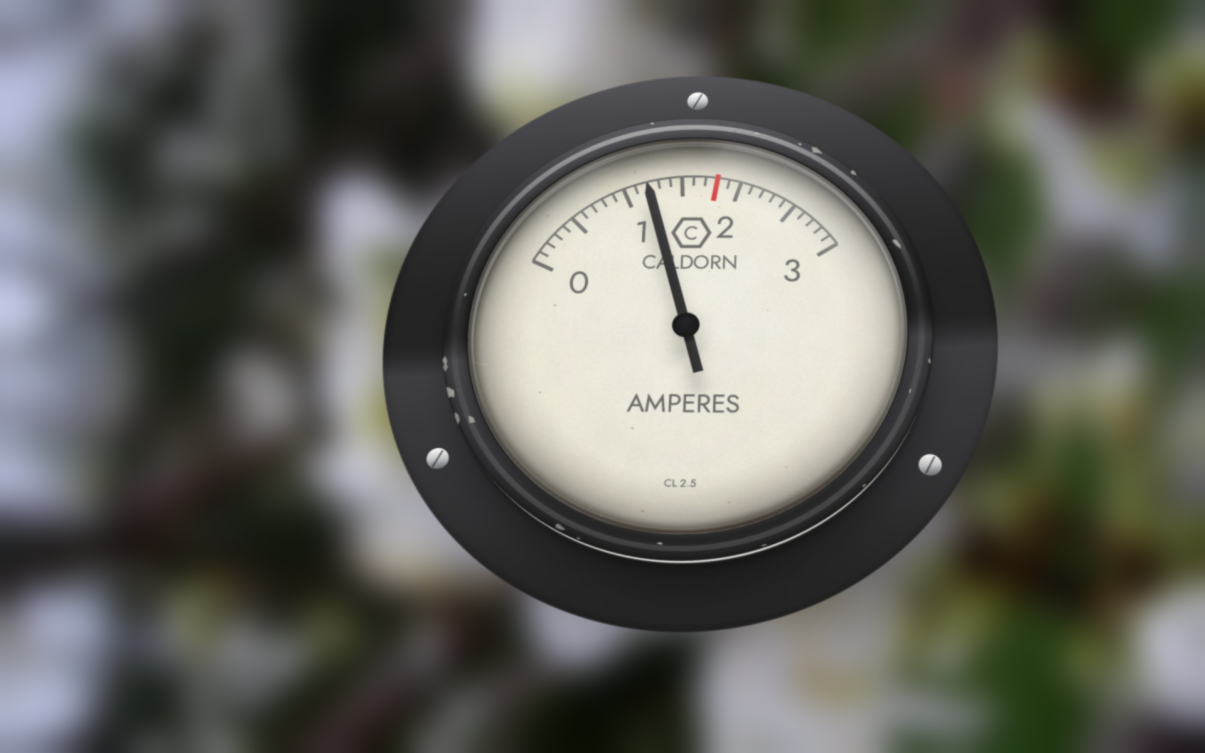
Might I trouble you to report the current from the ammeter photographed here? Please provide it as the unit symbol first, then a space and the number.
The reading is A 1.2
